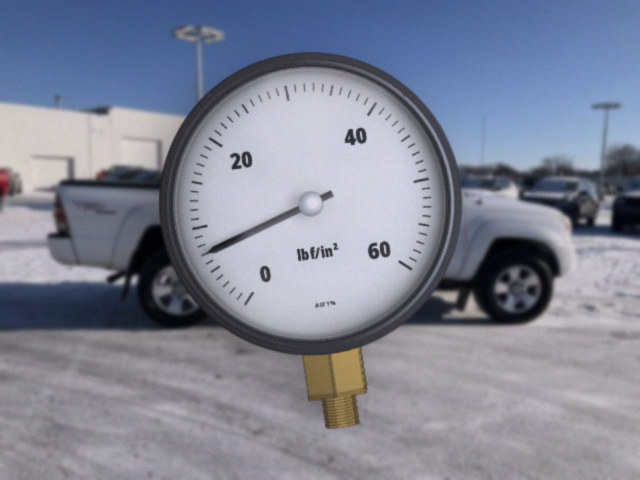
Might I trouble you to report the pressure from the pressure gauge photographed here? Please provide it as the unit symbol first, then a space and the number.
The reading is psi 7
